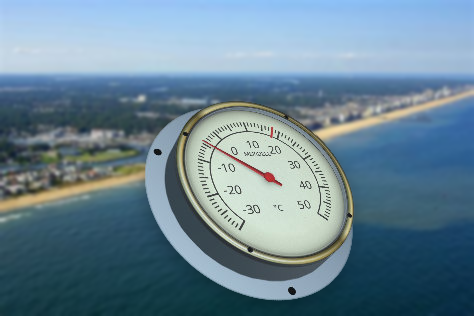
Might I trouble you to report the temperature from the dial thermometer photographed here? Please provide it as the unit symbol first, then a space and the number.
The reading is °C -5
